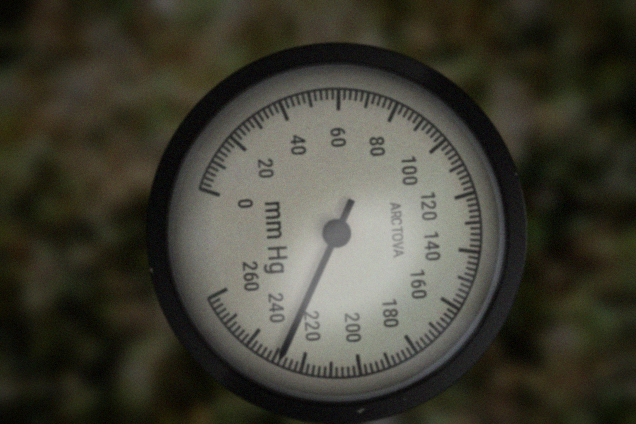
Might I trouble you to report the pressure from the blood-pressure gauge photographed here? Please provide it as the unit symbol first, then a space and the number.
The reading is mmHg 228
